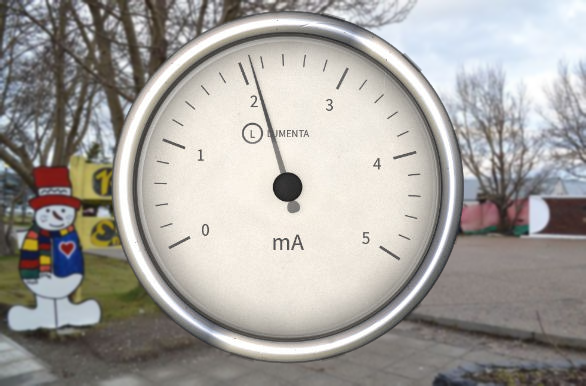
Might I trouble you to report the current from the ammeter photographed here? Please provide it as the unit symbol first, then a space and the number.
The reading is mA 2.1
